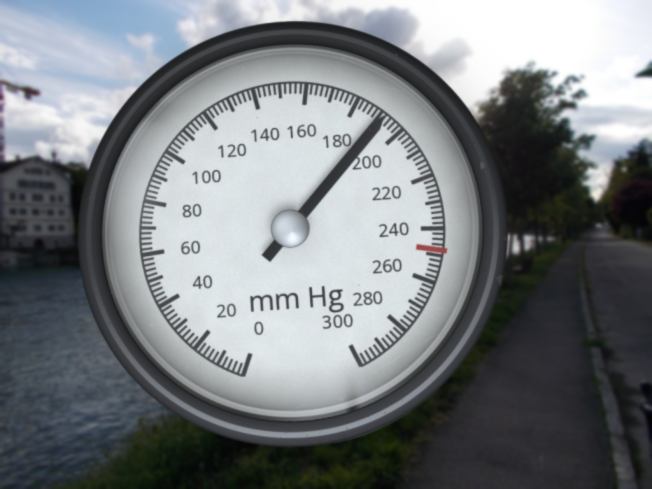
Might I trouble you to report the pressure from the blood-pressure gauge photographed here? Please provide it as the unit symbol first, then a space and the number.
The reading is mmHg 192
